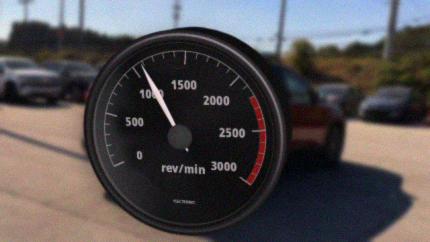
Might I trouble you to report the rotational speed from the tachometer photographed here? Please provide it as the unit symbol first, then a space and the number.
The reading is rpm 1100
